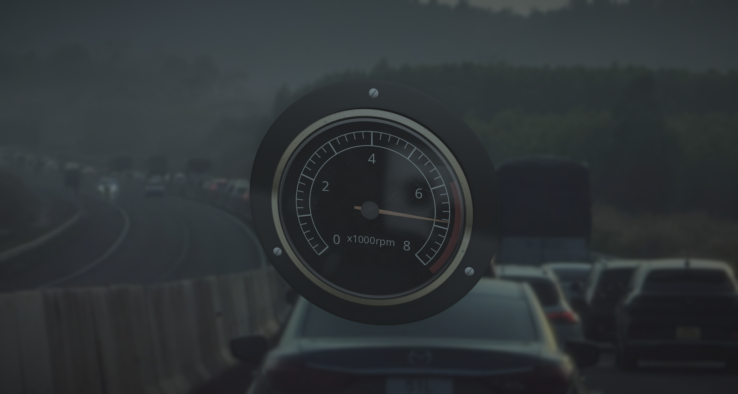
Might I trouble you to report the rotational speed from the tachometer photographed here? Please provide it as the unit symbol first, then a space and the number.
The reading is rpm 6800
